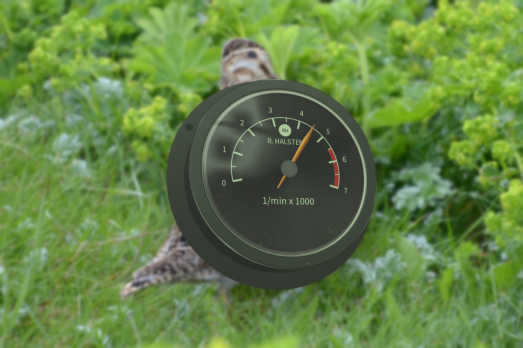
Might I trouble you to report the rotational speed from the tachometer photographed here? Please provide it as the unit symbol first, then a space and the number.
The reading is rpm 4500
